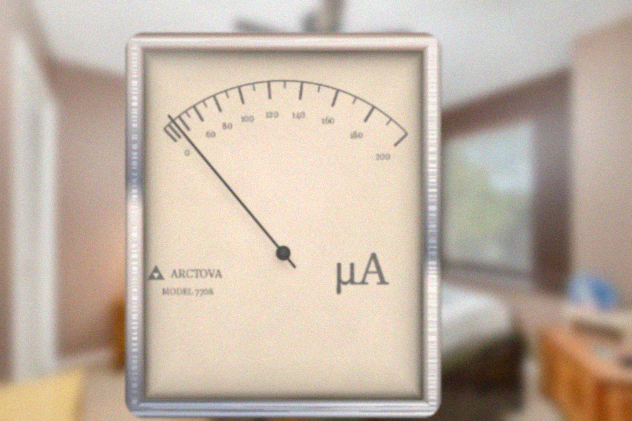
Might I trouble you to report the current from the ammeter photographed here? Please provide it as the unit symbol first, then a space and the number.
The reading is µA 30
